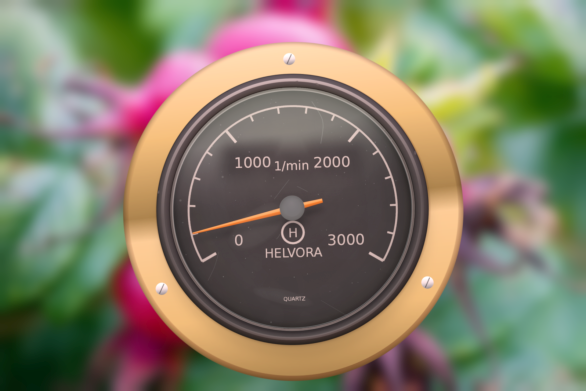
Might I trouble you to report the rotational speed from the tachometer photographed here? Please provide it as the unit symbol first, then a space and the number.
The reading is rpm 200
